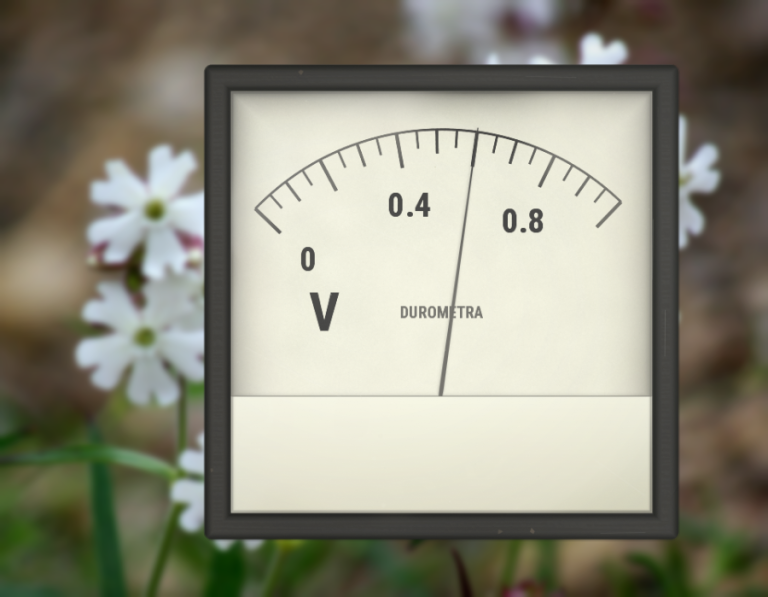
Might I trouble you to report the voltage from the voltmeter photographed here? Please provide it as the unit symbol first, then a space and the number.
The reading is V 0.6
